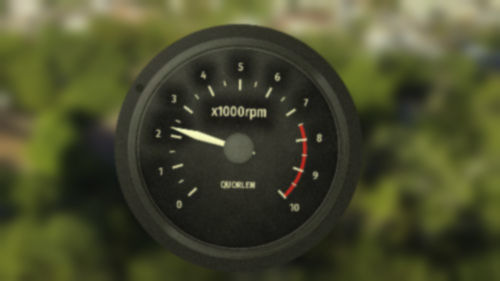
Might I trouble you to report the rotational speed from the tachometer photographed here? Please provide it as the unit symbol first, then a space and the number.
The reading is rpm 2250
